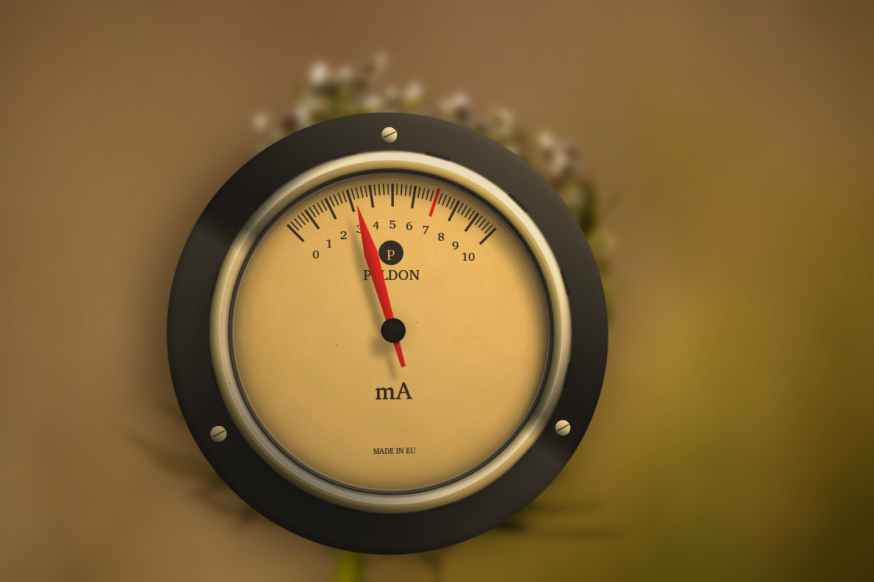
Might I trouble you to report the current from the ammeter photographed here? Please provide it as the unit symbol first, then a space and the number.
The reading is mA 3.2
